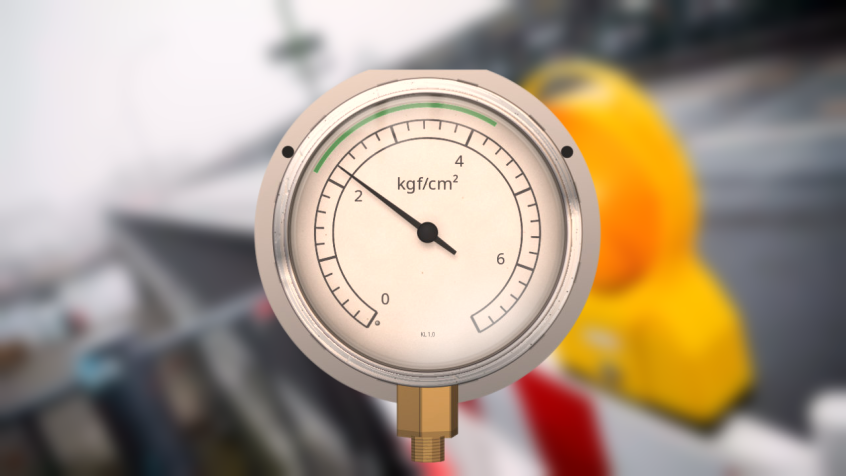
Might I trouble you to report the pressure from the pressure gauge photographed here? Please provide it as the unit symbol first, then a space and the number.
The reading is kg/cm² 2.2
